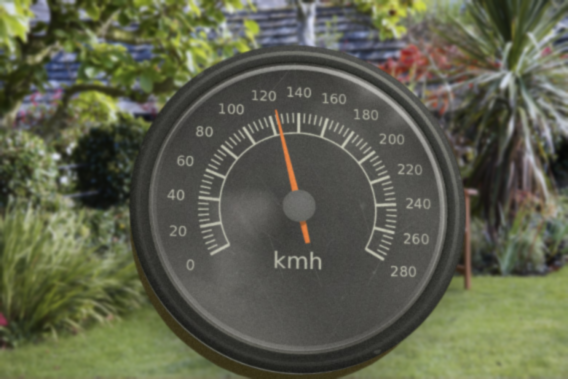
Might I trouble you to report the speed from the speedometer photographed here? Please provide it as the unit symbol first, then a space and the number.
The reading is km/h 124
